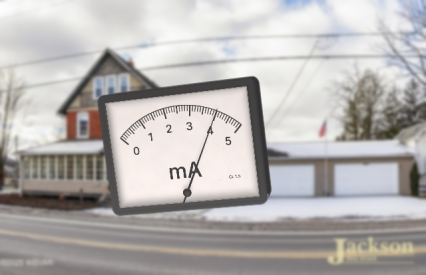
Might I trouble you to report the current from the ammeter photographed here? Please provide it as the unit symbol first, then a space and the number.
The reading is mA 4
